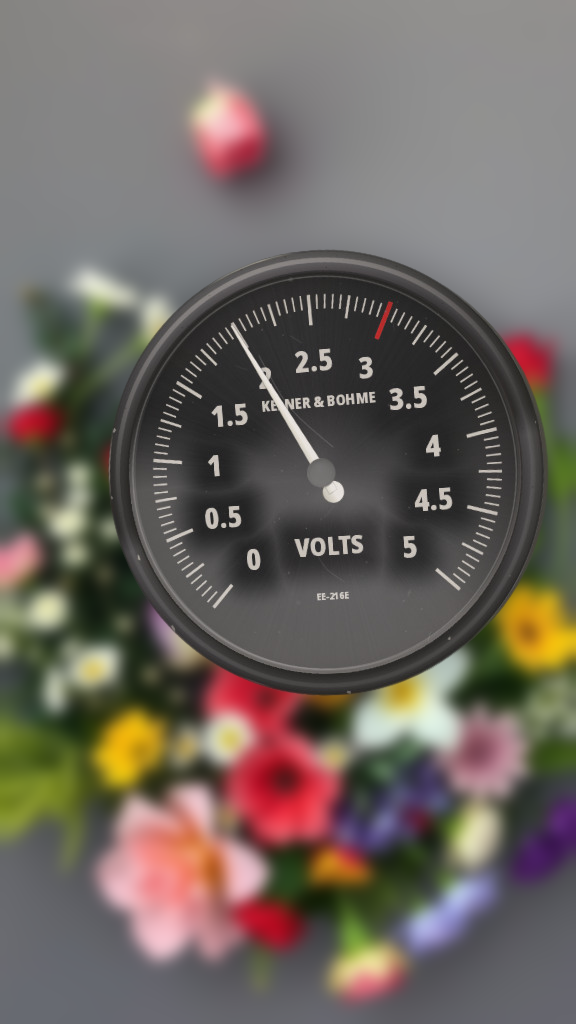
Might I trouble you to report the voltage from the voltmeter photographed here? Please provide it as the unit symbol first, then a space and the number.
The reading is V 2
